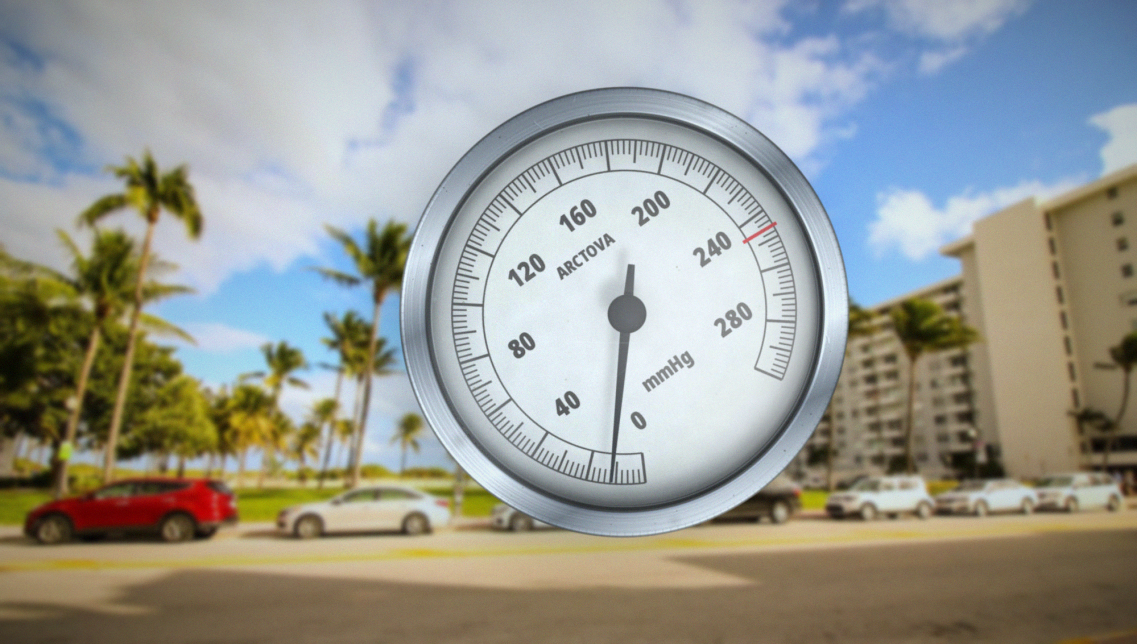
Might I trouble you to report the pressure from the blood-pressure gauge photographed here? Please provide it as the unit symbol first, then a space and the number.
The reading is mmHg 12
